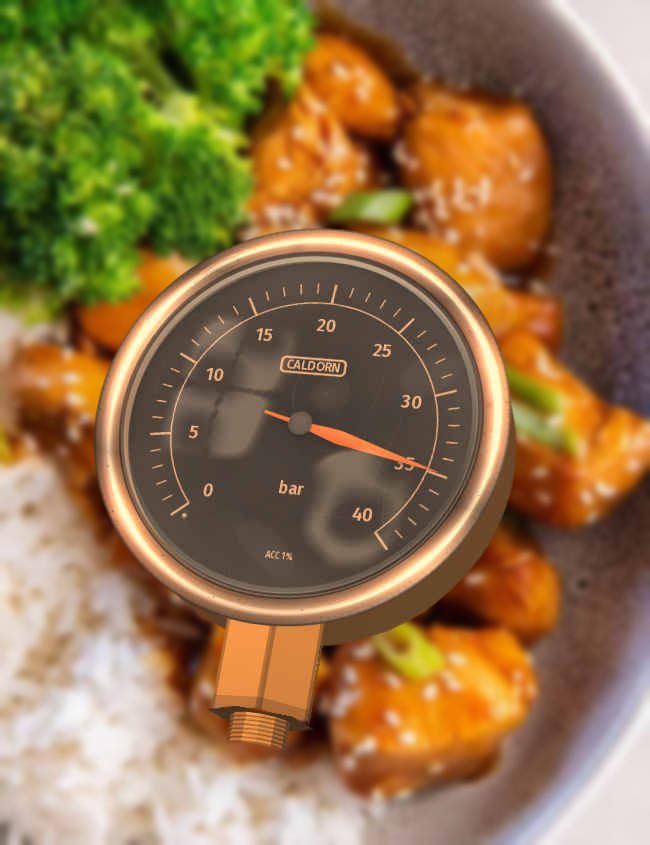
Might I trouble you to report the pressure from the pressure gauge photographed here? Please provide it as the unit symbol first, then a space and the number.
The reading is bar 35
